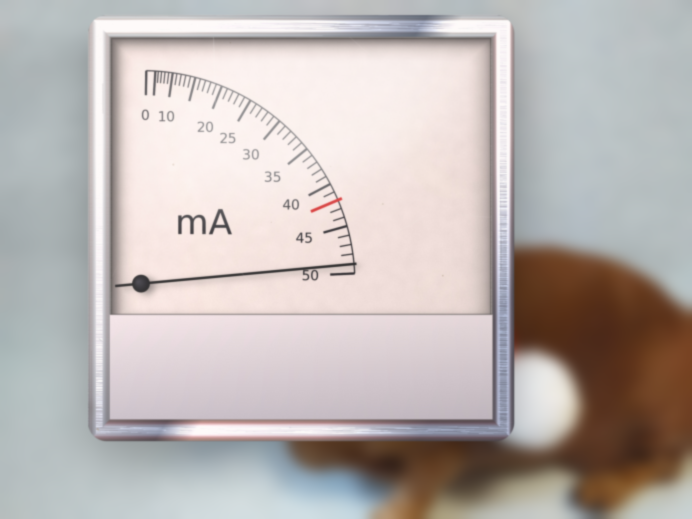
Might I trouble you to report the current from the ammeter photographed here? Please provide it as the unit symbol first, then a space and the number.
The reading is mA 49
